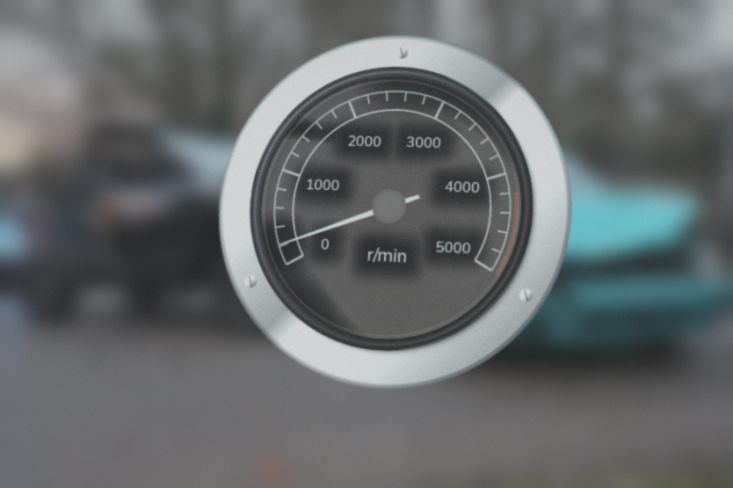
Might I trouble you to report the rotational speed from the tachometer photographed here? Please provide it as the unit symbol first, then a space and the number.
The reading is rpm 200
